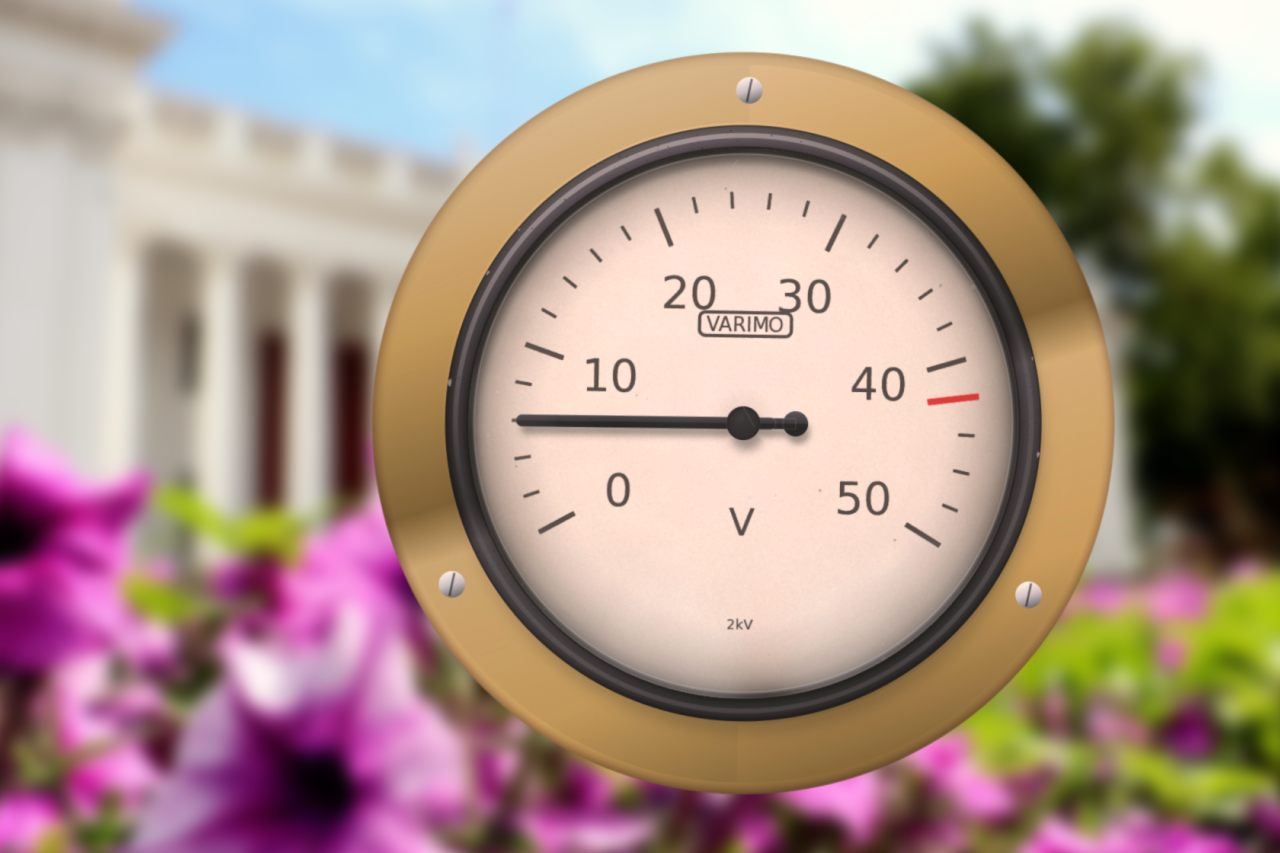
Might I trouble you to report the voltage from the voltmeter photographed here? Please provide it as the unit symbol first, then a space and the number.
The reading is V 6
